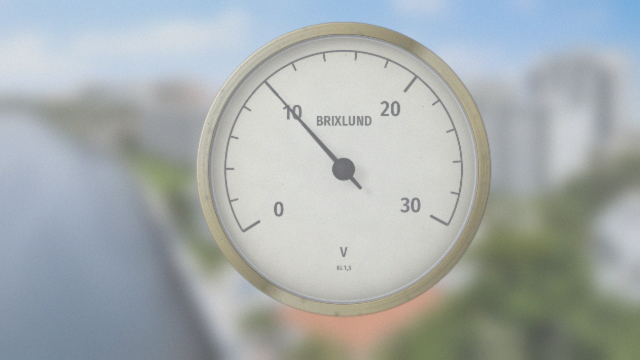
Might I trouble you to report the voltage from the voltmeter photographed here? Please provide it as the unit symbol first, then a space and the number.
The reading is V 10
